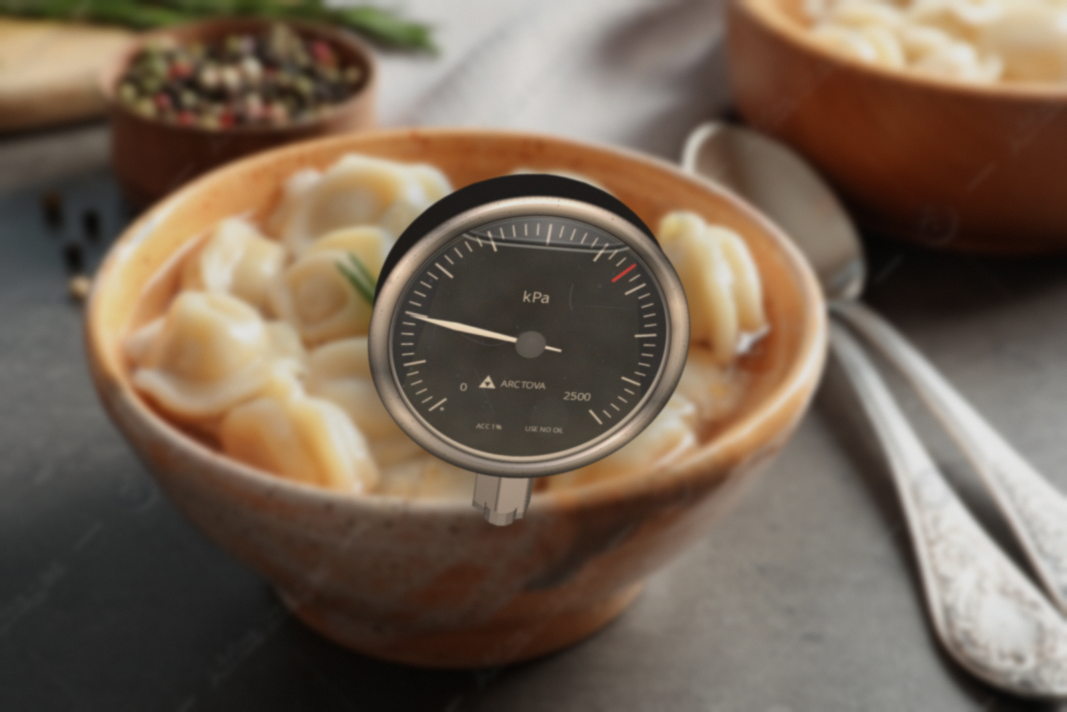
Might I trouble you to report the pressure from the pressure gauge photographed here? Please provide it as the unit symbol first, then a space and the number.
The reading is kPa 500
